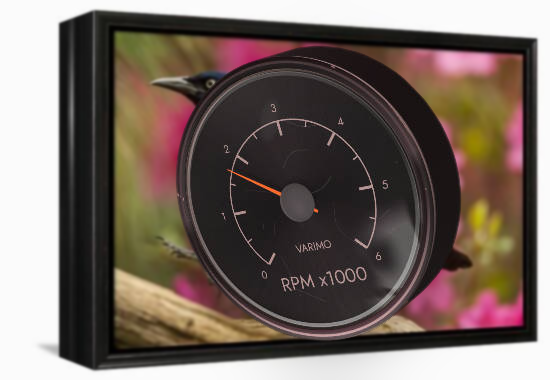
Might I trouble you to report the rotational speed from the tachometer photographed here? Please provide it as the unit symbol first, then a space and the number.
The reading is rpm 1750
